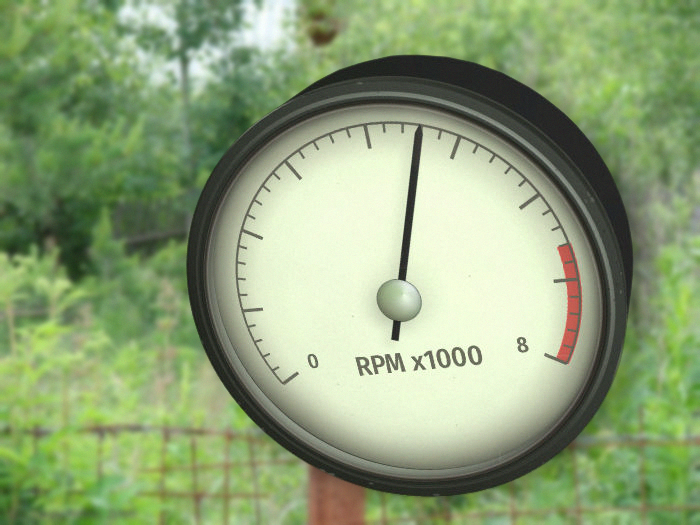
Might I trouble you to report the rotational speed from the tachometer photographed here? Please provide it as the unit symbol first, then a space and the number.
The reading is rpm 4600
